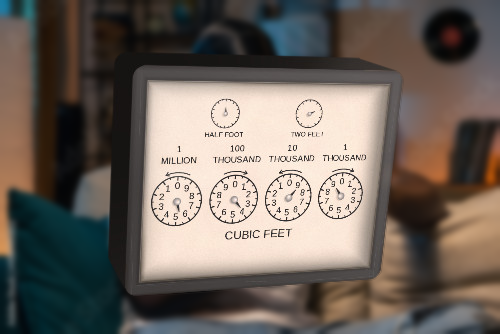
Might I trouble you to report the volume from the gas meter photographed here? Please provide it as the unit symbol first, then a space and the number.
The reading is ft³ 538900
